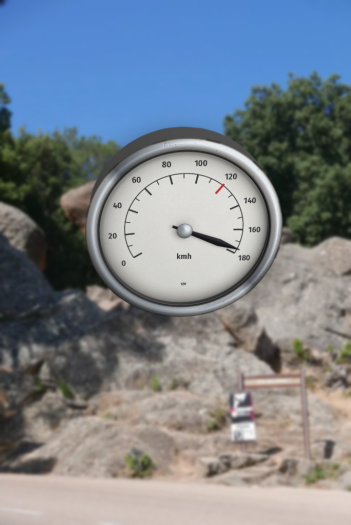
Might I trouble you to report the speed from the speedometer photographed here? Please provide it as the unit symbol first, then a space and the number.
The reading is km/h 175
